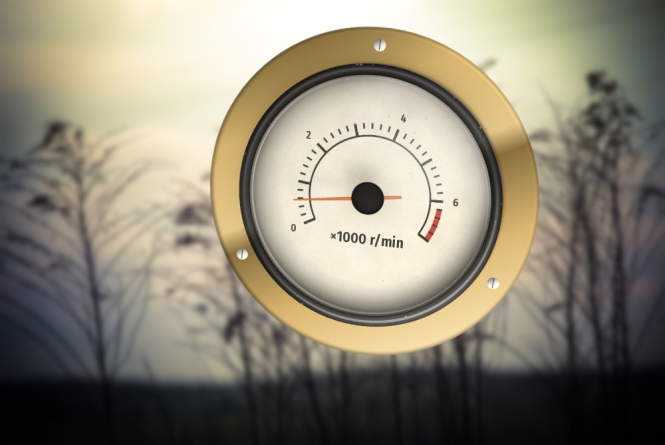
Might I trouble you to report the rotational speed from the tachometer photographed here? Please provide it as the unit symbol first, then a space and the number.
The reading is rpm 600
